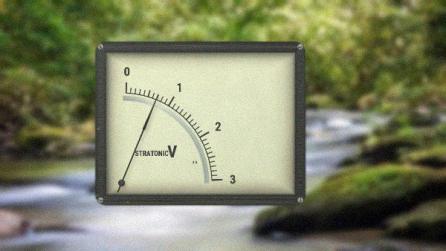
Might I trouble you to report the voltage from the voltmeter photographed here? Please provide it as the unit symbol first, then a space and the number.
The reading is V 0.7
